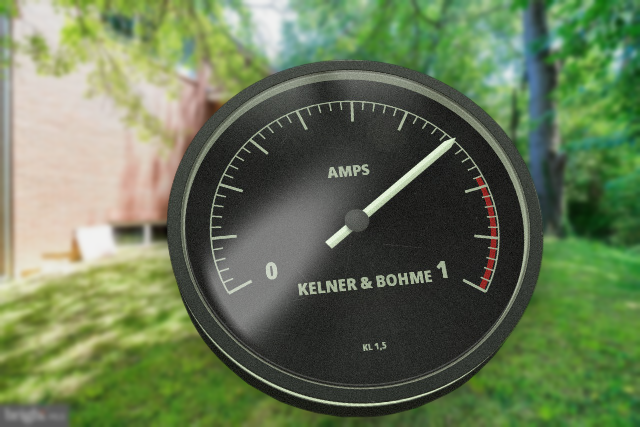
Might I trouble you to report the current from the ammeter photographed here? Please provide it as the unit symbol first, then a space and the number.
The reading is A 0.7
